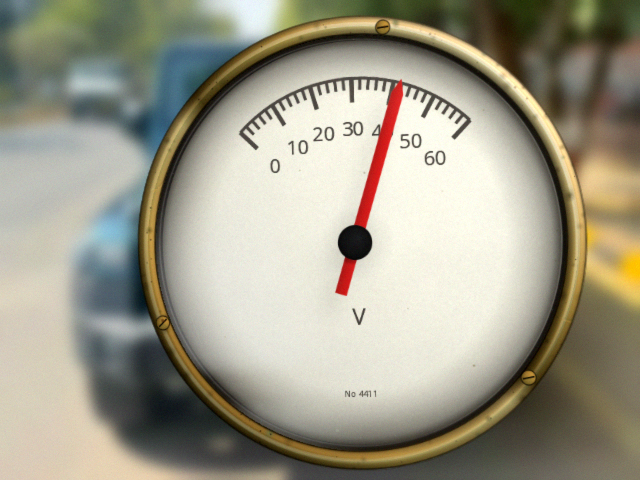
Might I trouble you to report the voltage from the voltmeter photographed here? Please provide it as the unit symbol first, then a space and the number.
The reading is V 42
